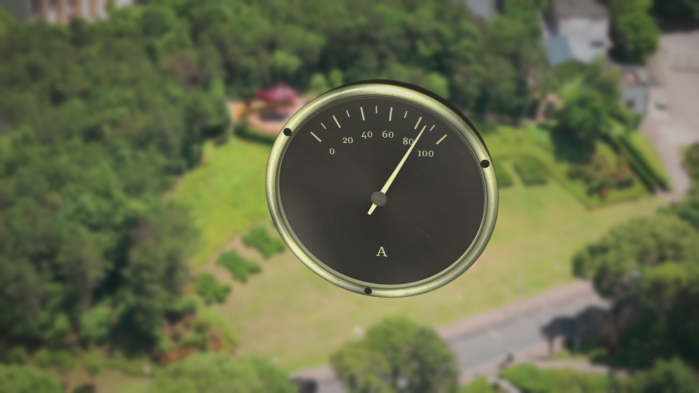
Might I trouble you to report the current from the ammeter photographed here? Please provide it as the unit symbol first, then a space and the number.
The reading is A 85
